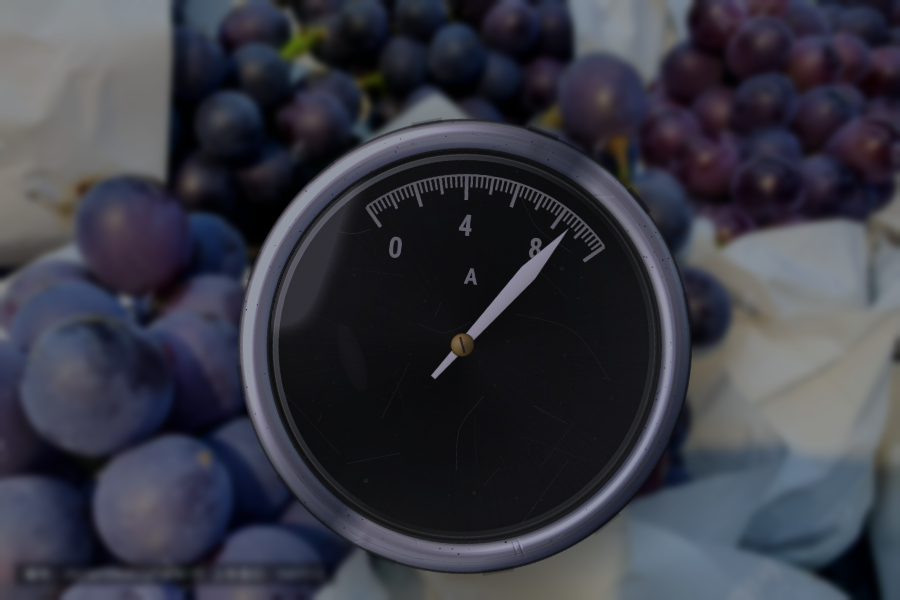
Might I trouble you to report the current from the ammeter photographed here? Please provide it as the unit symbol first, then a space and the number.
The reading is A 8.6
